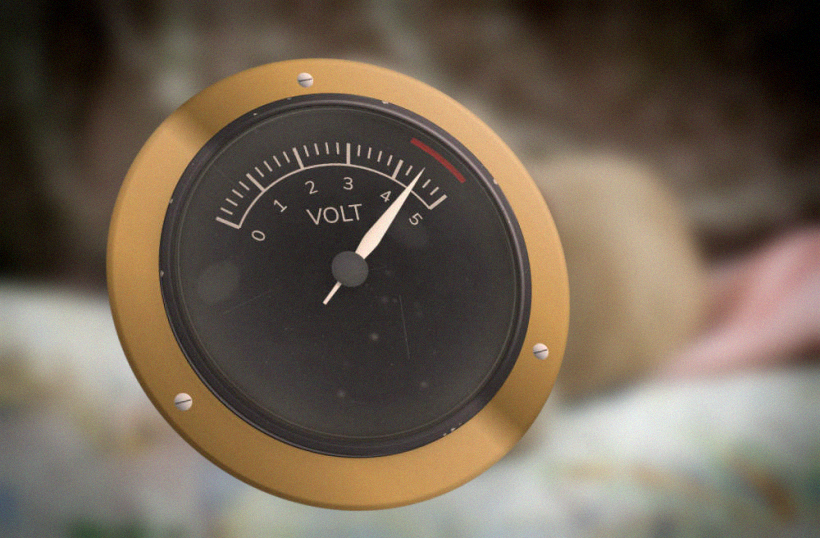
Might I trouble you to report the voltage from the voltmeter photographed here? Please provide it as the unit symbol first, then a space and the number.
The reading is V 4.4
